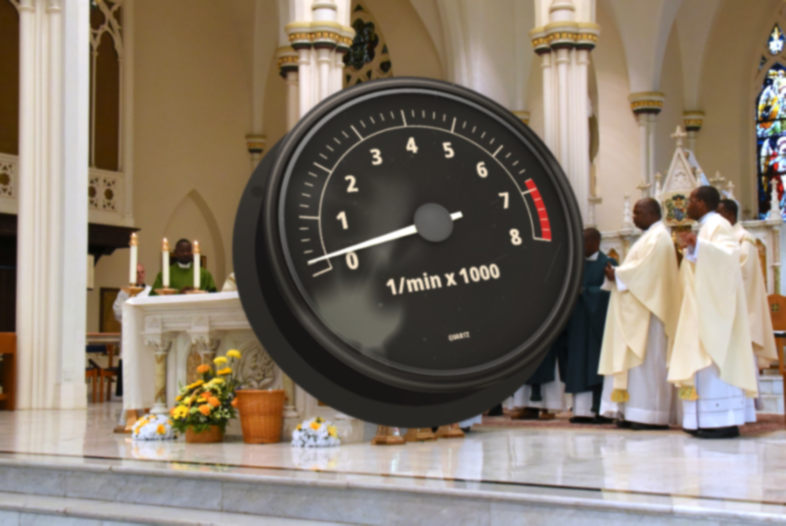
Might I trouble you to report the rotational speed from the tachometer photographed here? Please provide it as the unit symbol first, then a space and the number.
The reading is rpm 200
